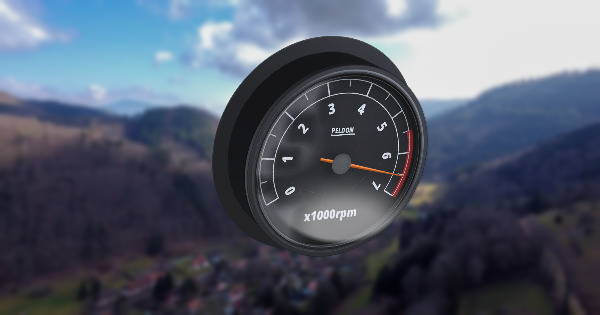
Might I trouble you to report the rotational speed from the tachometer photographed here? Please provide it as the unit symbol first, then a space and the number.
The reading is rpm 6500
